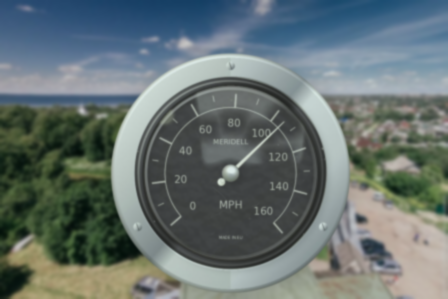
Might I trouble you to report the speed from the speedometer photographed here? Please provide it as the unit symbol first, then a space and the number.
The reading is mph 105
